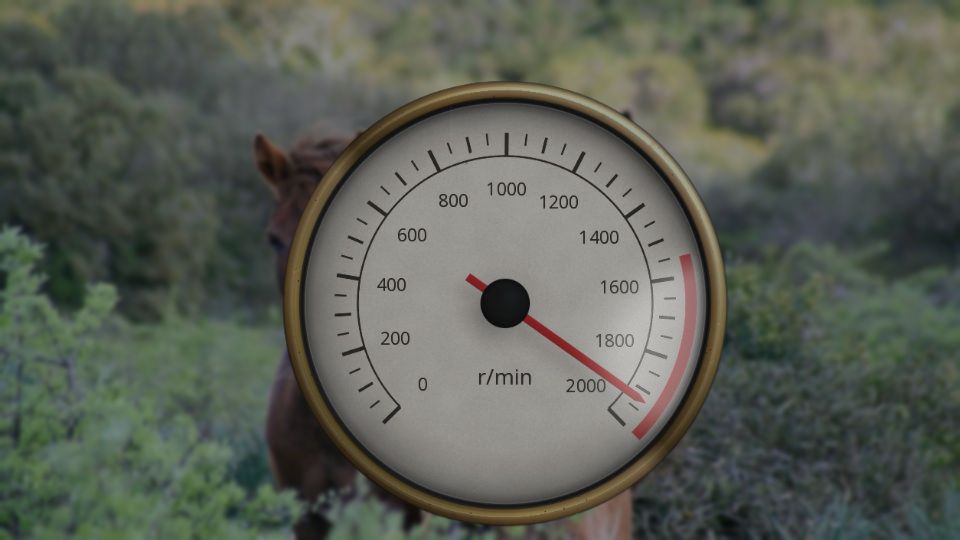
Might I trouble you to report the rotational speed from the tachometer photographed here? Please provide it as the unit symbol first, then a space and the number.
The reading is rpm 1925
